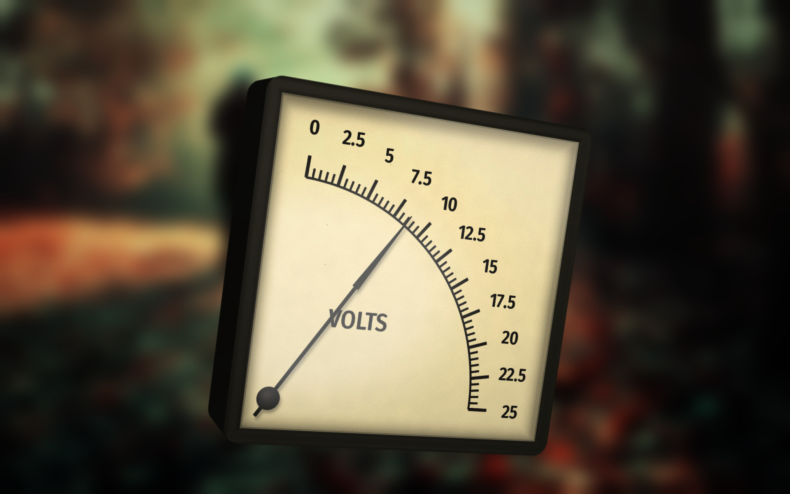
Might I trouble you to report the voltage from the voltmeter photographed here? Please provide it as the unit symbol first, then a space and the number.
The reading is V 8.5
